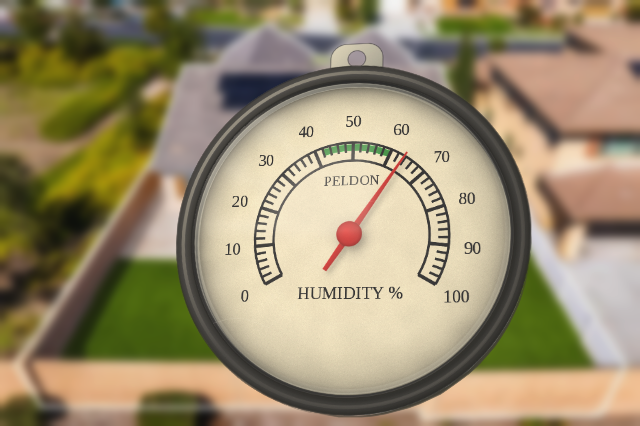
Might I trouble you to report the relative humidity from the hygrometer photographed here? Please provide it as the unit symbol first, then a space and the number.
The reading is % 64
